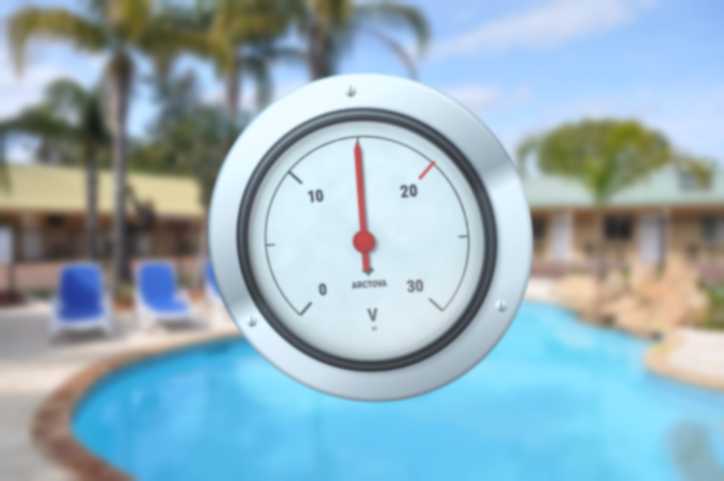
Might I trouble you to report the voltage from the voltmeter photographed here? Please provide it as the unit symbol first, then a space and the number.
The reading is V 15
